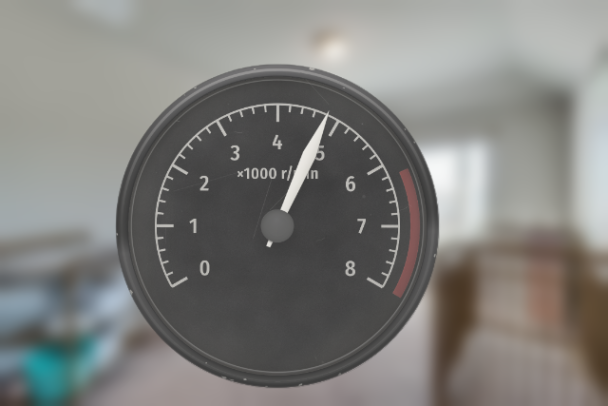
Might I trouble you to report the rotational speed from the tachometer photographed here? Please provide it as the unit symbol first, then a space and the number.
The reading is rpm 4800
